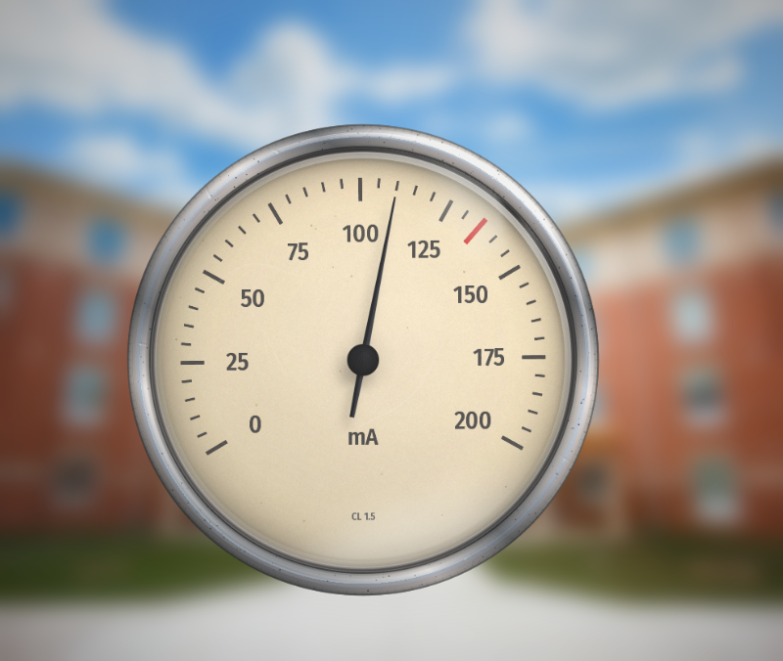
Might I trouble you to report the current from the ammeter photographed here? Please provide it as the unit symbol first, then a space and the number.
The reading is mA 110
